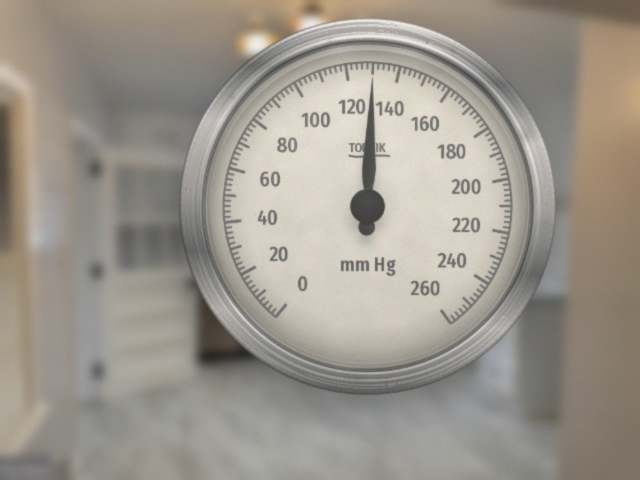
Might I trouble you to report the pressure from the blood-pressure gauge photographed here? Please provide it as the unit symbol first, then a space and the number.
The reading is mmHg 130
